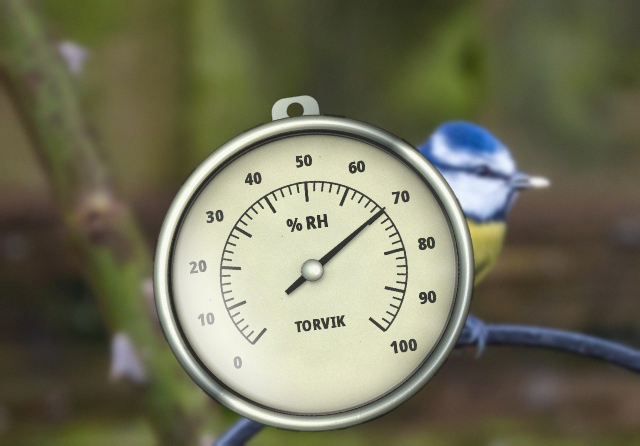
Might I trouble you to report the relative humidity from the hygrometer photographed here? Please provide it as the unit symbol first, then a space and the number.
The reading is % 70
